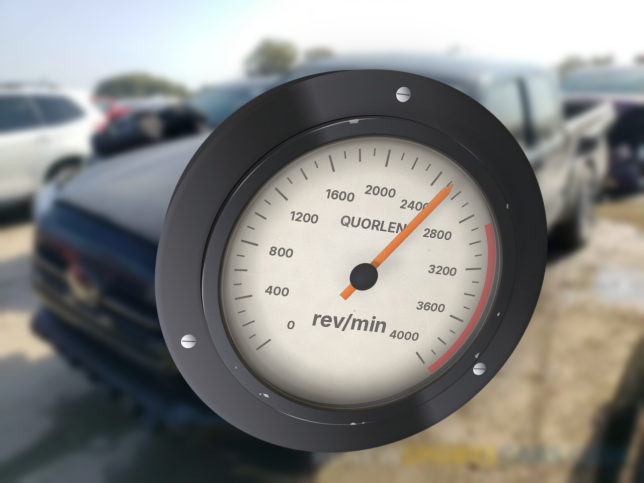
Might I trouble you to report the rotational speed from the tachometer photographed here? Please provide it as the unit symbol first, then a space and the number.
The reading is rpm 2500
